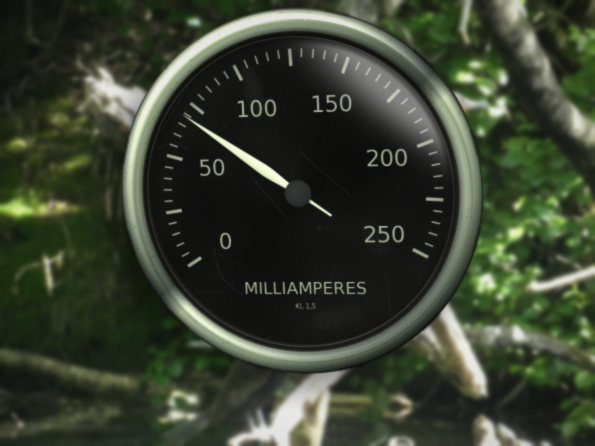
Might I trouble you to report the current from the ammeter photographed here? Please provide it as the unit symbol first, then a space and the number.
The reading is mA 70
